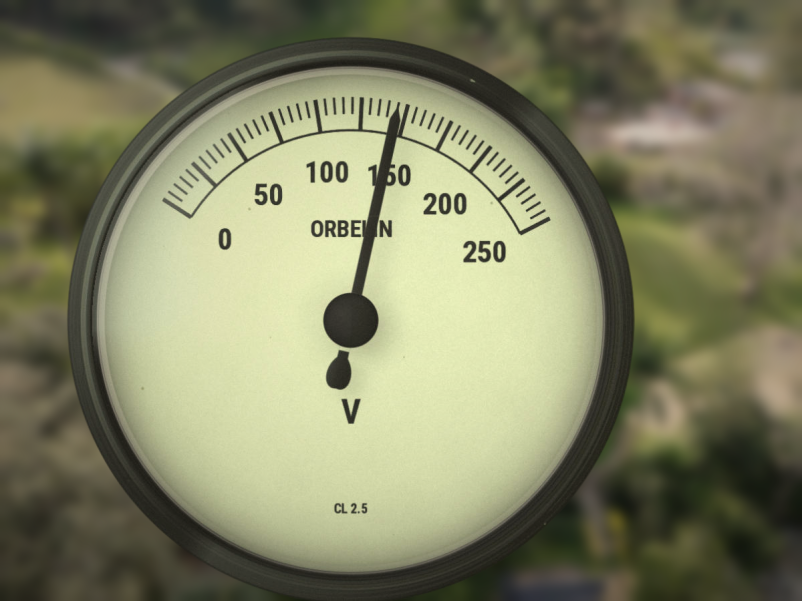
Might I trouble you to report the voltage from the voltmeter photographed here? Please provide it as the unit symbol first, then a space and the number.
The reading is V 145
